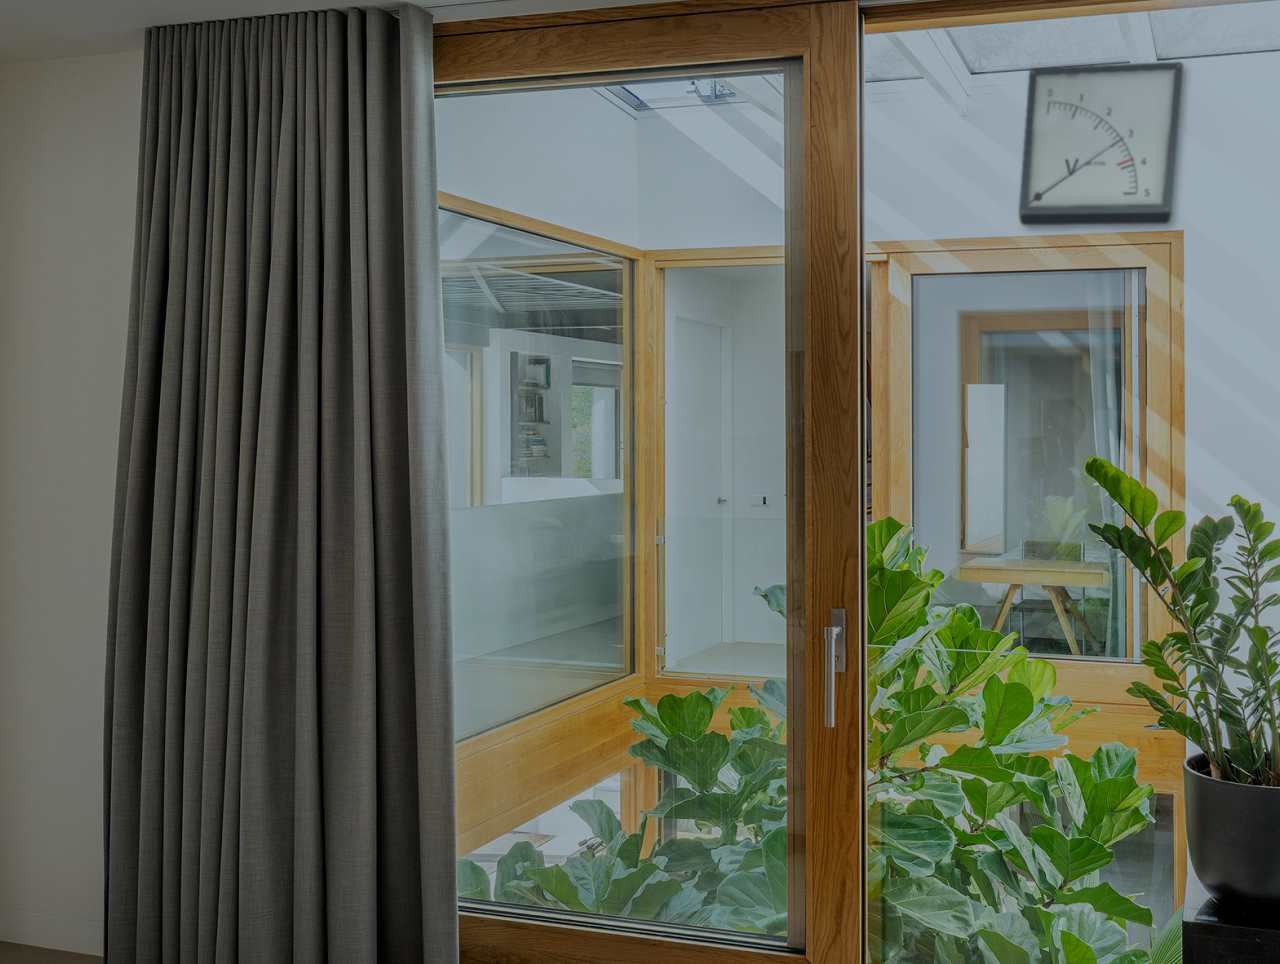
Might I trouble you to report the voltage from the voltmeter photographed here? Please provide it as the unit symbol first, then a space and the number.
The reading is V 3
